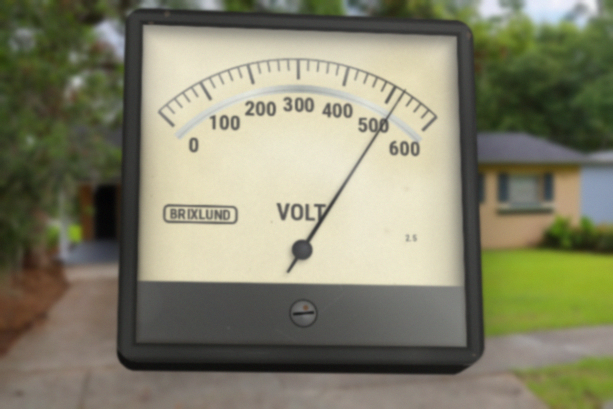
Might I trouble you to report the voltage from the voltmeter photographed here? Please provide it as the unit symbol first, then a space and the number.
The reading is V 520
